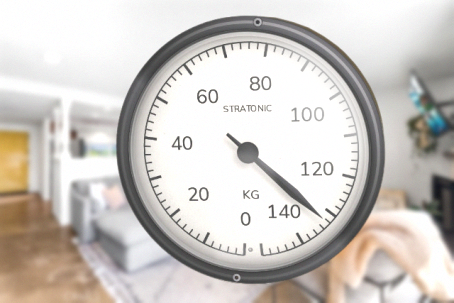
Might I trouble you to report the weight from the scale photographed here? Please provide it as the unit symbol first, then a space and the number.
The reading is kg 132
